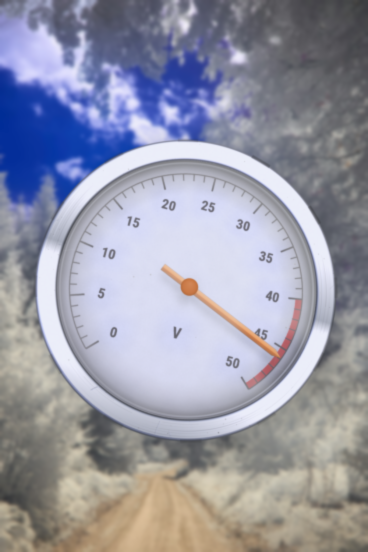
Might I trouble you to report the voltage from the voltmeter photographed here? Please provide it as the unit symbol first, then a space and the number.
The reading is V 46
